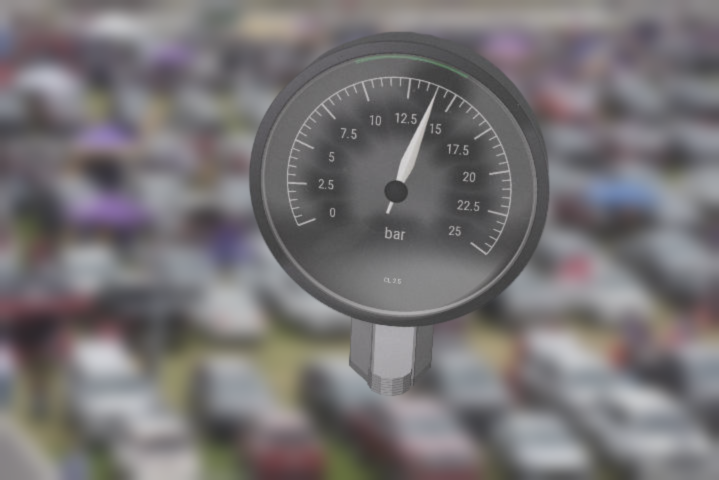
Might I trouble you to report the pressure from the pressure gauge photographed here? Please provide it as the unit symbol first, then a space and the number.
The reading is bar 14
